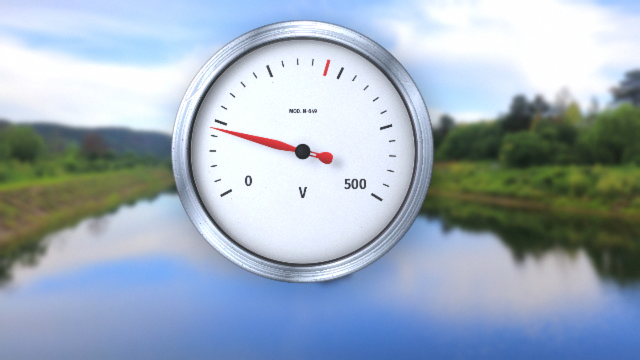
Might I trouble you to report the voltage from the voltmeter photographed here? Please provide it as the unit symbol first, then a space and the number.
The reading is V 90
